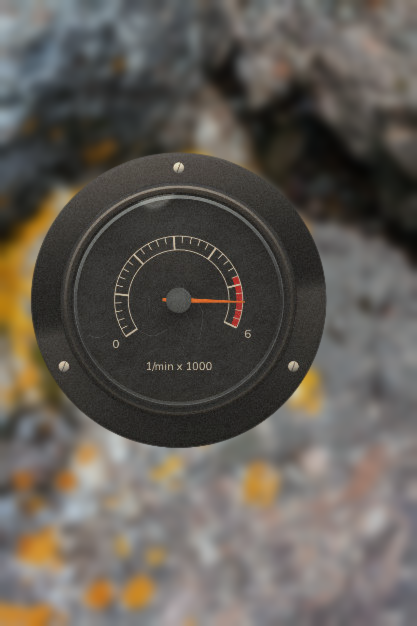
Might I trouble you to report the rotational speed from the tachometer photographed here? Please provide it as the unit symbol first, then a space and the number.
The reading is rpm 5400
